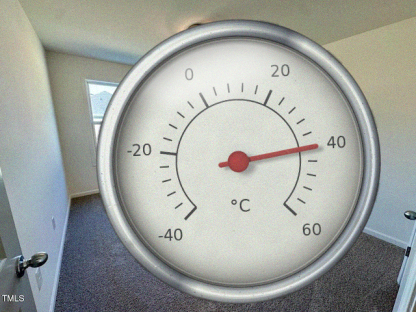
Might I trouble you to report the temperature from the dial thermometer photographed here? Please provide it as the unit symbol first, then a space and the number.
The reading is °C 40
